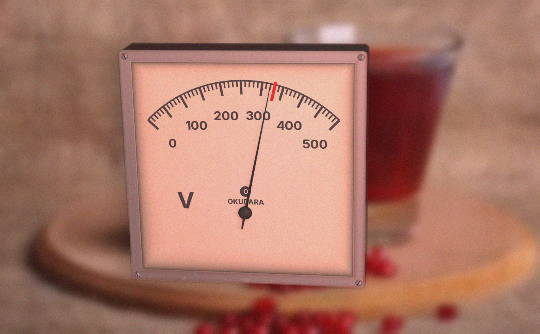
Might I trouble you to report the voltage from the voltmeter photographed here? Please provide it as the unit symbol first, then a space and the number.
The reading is V 320
